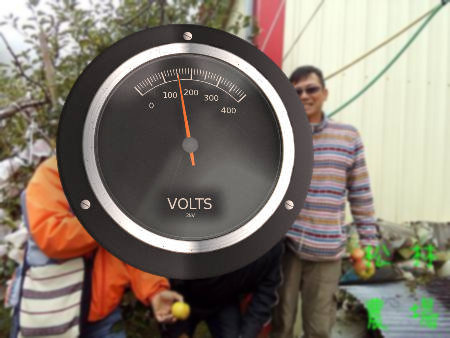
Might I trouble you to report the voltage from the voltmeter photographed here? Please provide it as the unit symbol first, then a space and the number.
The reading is V 150
